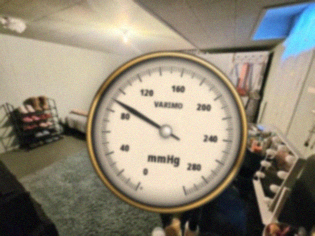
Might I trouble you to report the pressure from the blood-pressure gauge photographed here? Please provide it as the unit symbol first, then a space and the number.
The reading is mmHg 90
